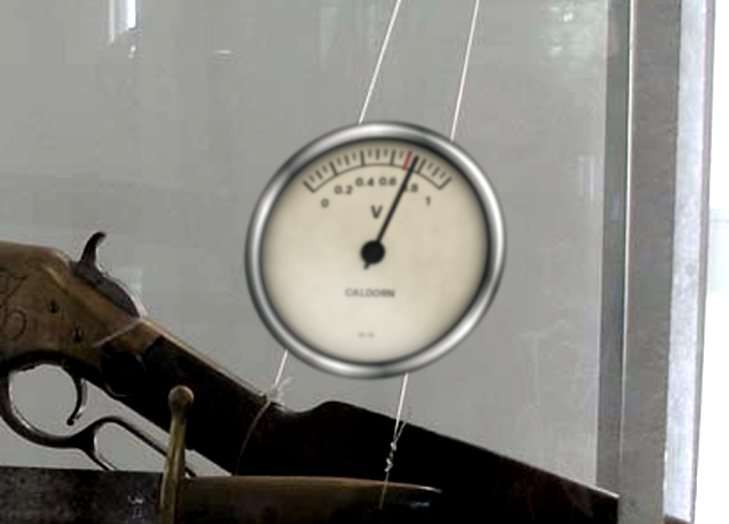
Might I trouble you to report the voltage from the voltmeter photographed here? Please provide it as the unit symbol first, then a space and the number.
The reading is V 0.75
